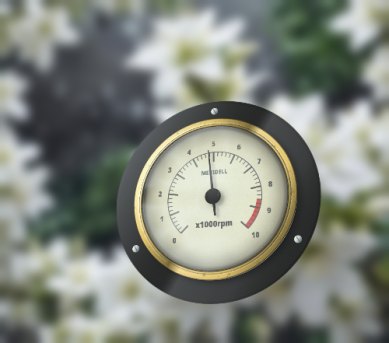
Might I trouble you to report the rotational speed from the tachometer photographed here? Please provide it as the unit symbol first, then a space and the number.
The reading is rpm 4800
